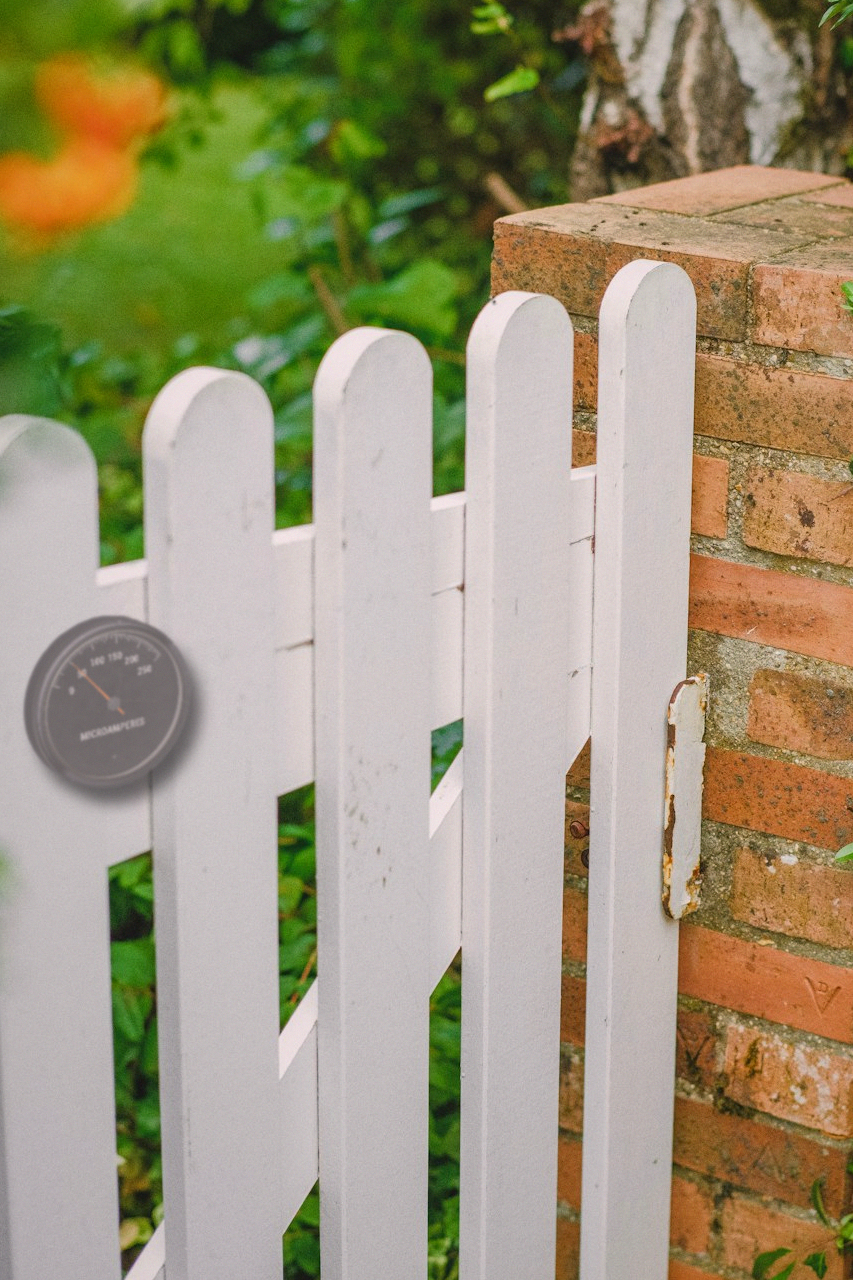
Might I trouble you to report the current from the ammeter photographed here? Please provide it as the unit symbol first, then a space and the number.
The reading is µA 50
